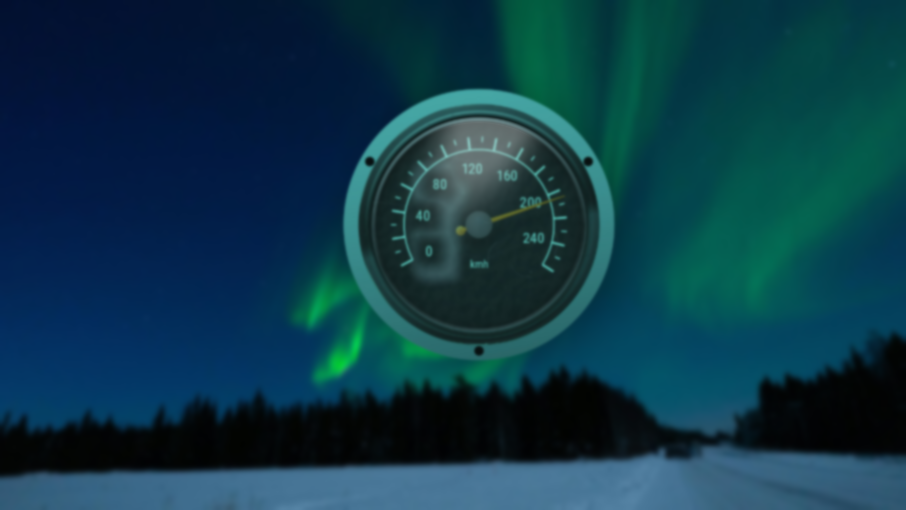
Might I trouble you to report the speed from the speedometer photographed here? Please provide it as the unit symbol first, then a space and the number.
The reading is km/h 205
